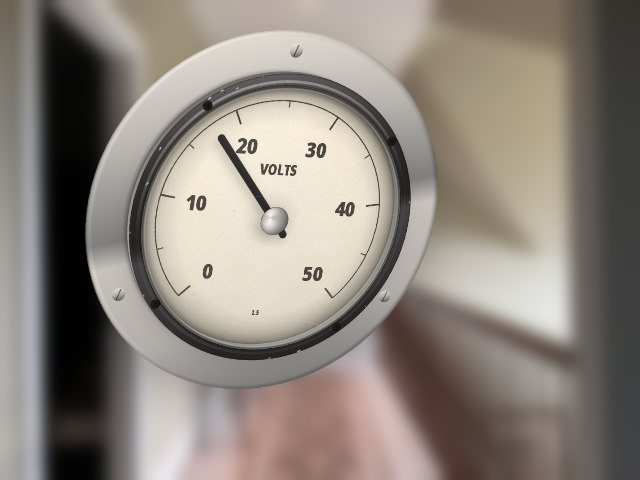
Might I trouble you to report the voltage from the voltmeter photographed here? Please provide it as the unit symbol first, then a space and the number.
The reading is V 17.5
